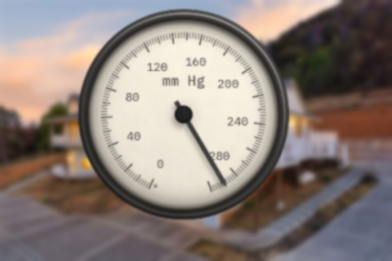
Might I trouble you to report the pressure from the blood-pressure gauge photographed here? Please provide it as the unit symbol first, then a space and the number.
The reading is mmHg 290
